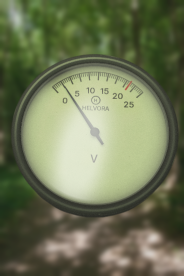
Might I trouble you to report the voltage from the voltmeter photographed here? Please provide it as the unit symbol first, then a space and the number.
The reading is V 2.5
